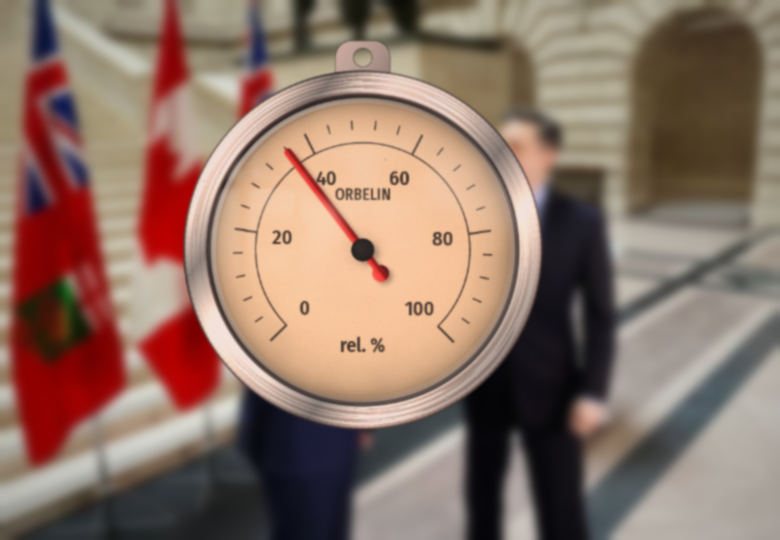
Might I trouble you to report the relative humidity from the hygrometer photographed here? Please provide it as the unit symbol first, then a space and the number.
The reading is % 36
